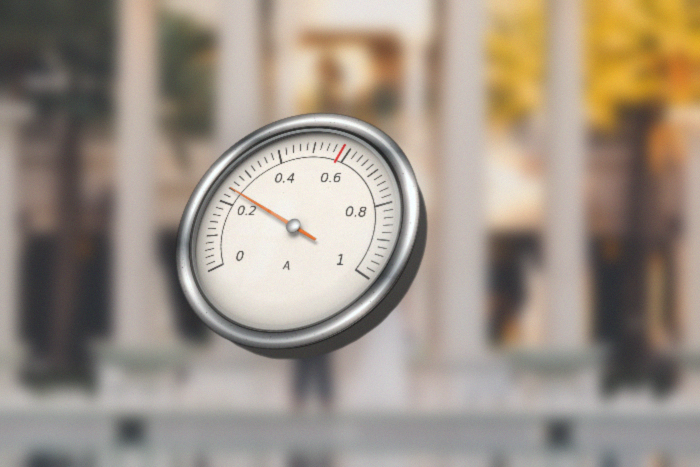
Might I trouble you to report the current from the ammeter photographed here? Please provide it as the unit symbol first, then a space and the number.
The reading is A 0.24
